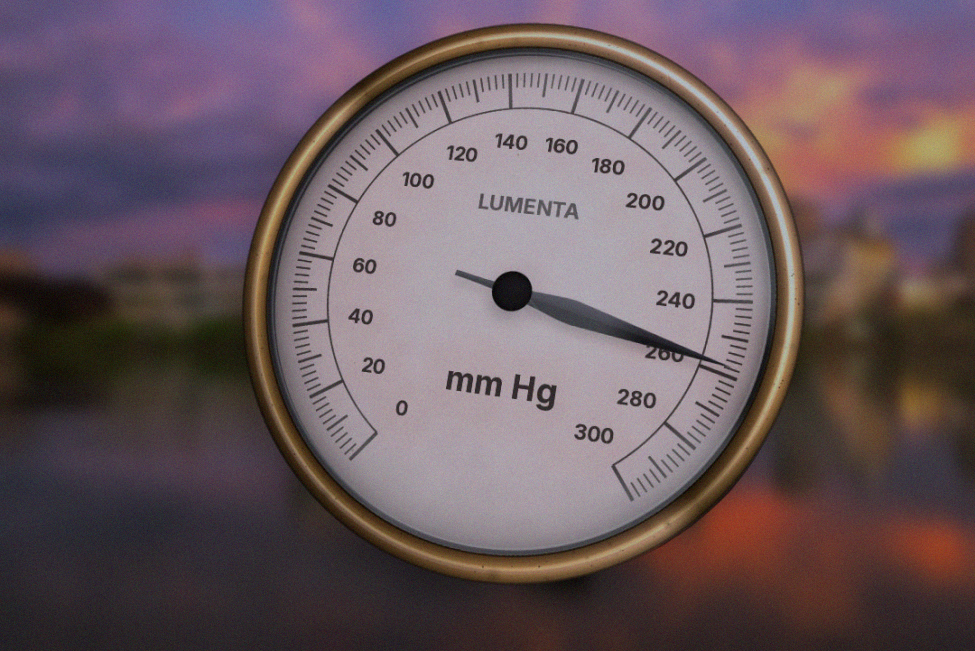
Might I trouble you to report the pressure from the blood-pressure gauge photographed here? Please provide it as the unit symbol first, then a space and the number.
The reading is mmHg 258
